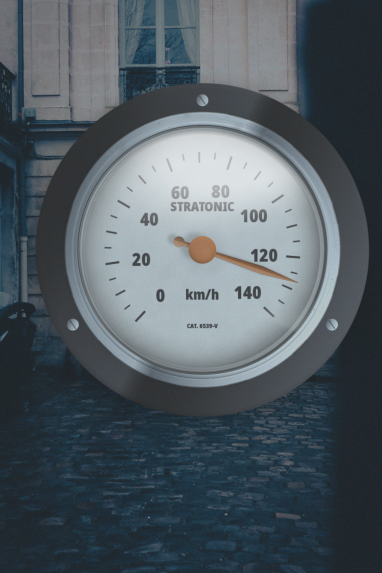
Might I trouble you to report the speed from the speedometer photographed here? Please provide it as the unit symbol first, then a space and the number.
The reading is km/h 127.5
